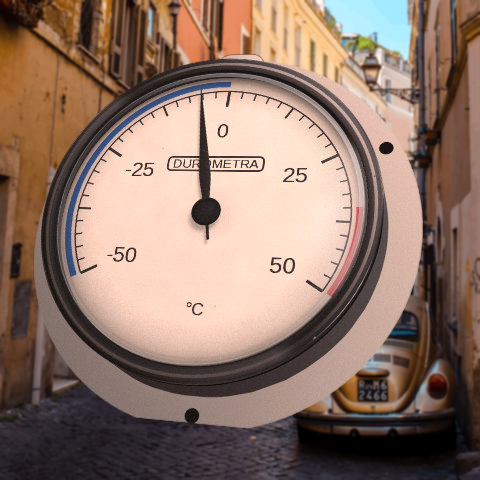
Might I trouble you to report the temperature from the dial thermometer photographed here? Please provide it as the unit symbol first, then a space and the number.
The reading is °C -5
